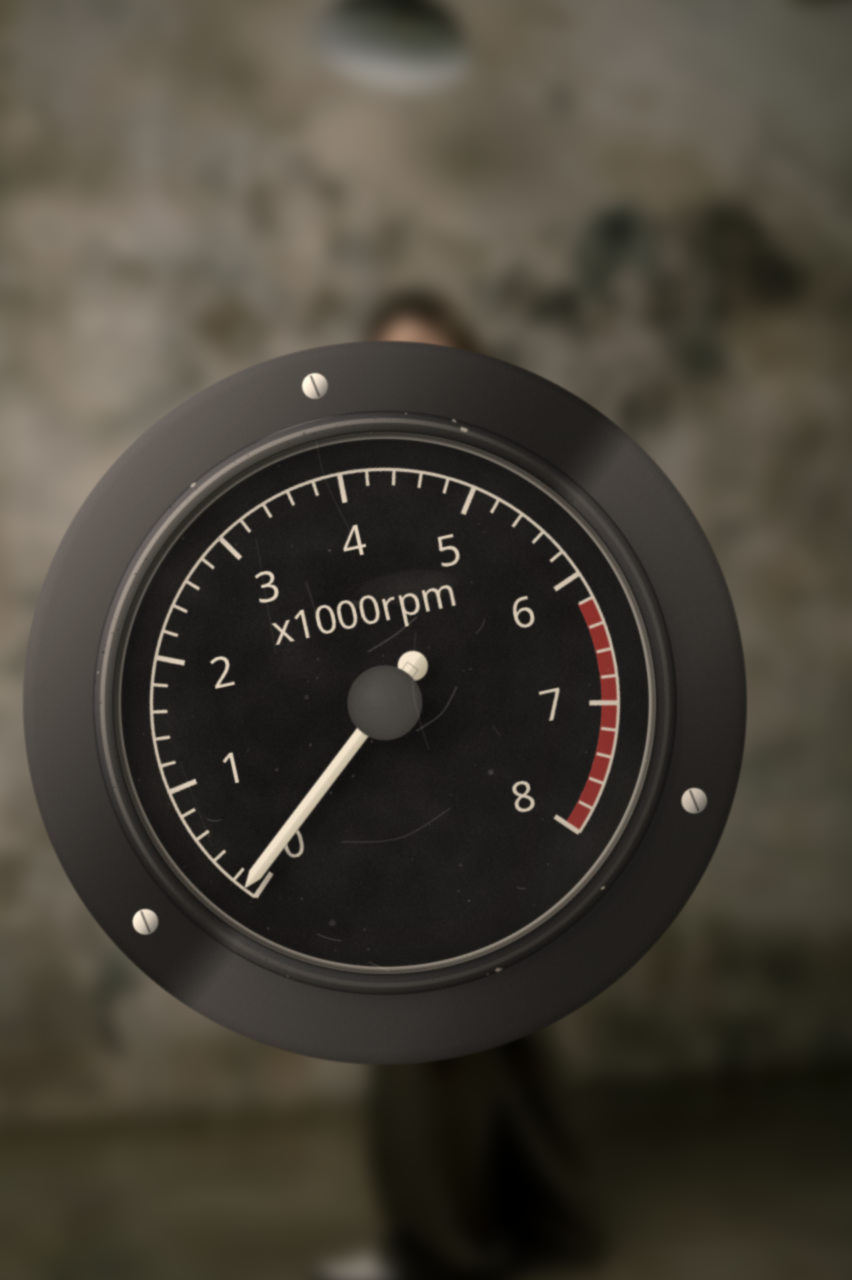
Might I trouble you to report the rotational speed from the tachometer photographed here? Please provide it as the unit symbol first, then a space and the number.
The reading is rpm 100
